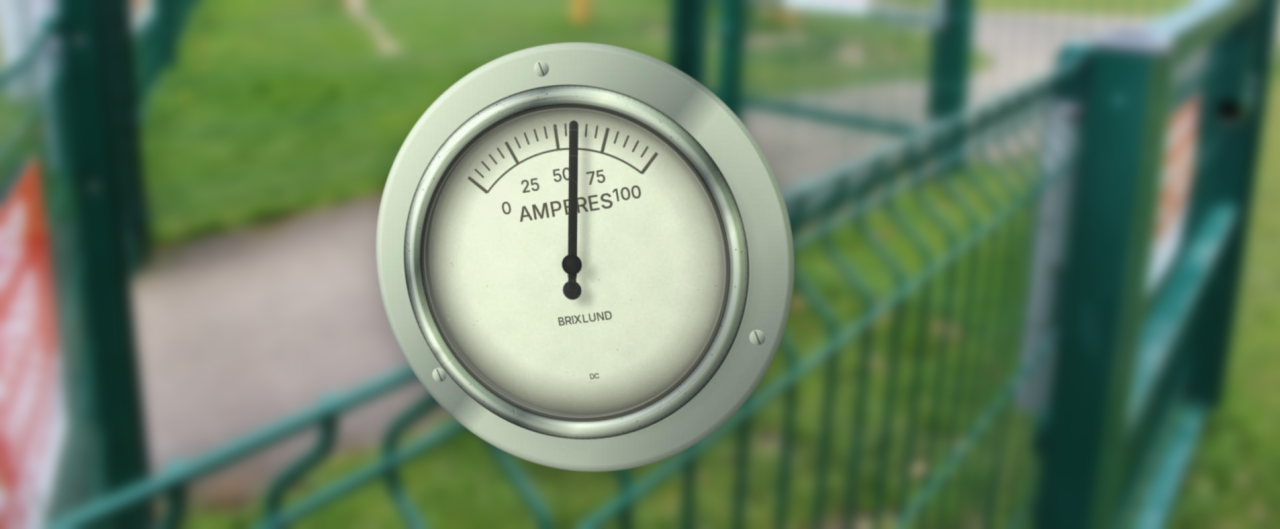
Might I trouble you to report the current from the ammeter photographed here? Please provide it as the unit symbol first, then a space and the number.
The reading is A 60
